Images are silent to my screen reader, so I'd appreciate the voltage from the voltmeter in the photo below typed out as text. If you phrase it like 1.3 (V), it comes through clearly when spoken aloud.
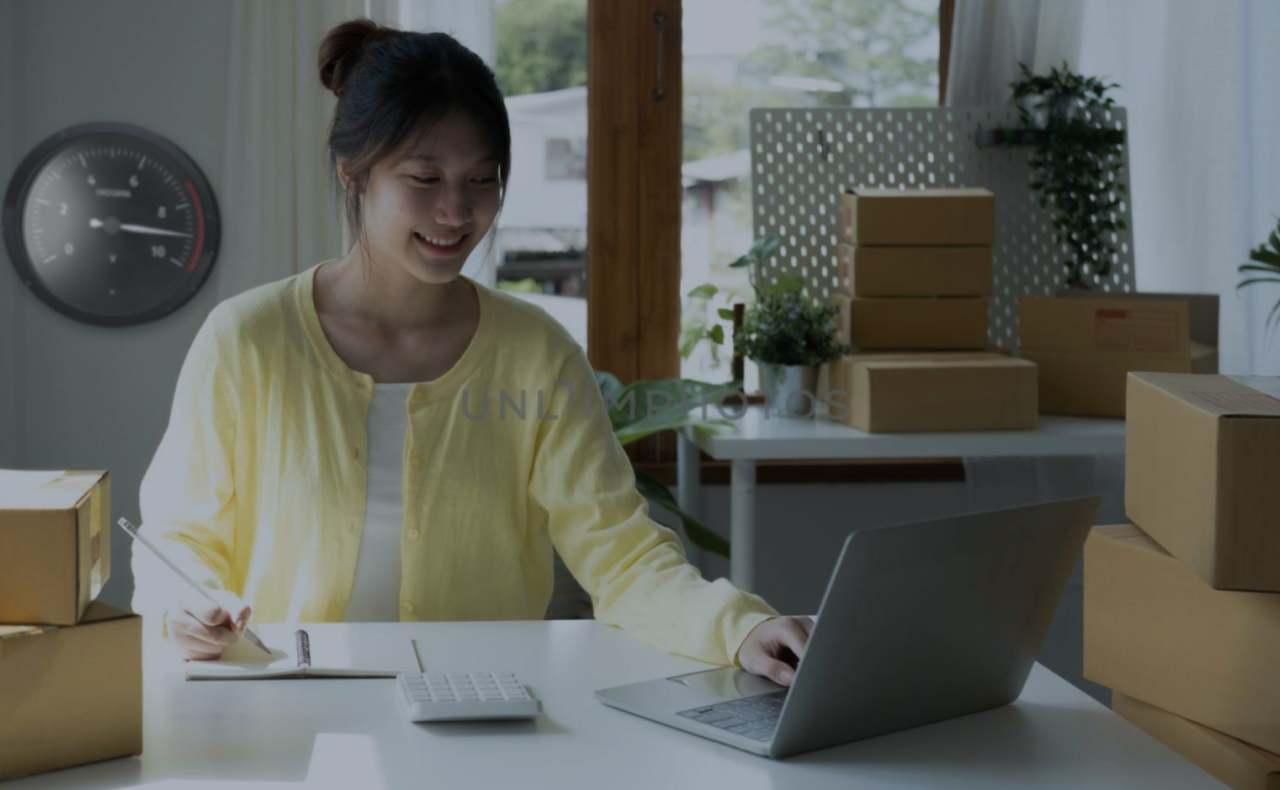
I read 9 (V)
